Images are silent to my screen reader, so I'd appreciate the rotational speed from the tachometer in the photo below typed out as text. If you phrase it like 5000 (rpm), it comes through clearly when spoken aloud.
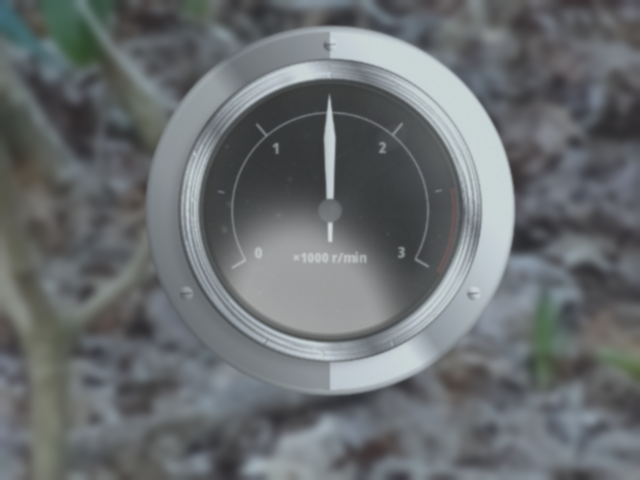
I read 1500 (rpm)
